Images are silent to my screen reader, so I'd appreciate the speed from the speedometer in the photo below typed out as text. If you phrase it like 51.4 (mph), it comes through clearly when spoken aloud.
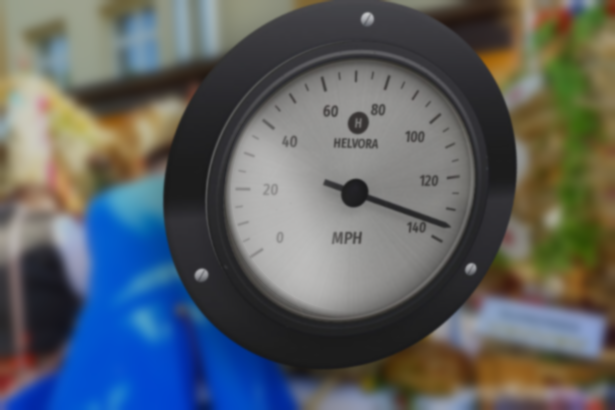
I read 135 (mph)
